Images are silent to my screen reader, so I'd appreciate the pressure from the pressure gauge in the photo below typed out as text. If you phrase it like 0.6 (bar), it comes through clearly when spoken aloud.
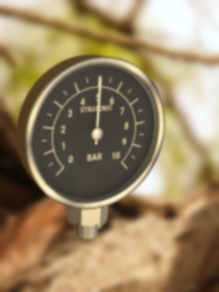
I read 5 (bar)
